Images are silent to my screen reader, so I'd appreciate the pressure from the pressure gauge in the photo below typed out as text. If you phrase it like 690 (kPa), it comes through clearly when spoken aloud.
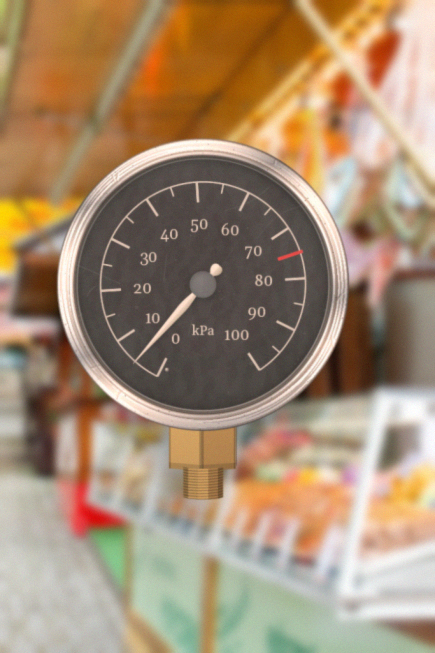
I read 5 (kPa)
